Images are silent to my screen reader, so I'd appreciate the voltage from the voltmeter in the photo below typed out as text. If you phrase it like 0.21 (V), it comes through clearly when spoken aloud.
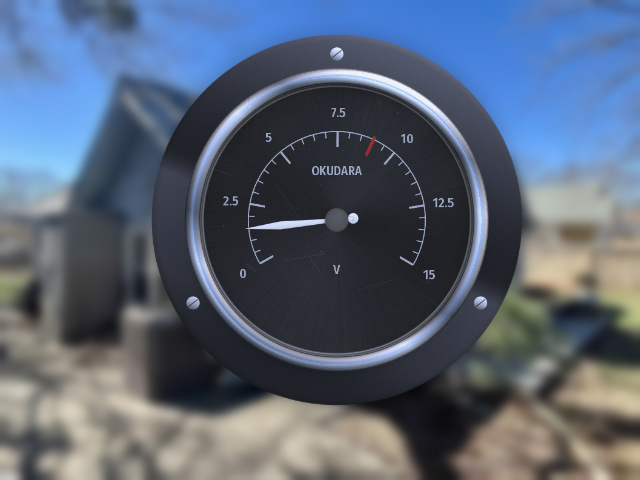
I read 1.5 (V)
